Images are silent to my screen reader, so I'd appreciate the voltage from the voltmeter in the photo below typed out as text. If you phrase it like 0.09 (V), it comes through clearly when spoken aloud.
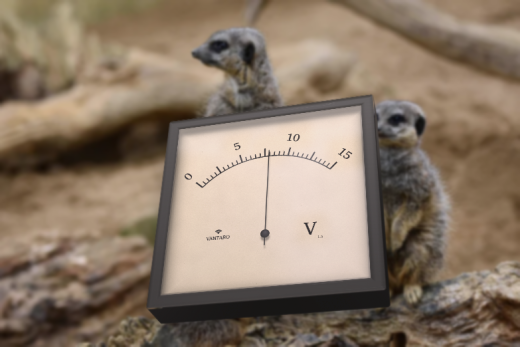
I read 8 (V)
